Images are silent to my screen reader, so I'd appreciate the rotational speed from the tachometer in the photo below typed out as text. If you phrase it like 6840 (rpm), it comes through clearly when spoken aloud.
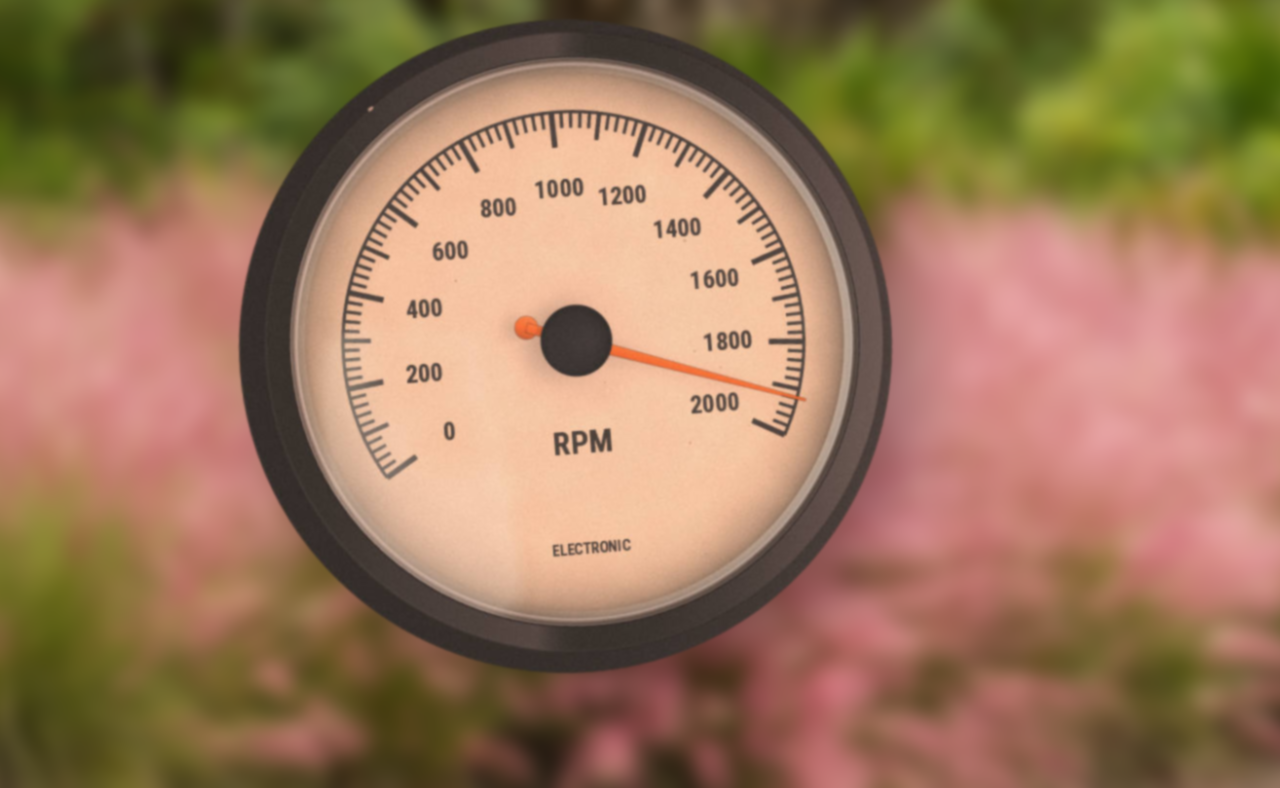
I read 1920 (rpm)
